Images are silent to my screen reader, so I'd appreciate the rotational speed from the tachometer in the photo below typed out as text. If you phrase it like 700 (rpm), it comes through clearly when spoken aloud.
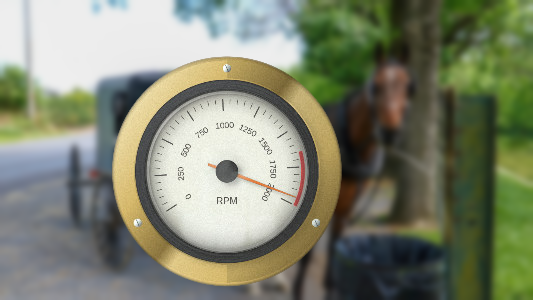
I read 1950 (rpm)
